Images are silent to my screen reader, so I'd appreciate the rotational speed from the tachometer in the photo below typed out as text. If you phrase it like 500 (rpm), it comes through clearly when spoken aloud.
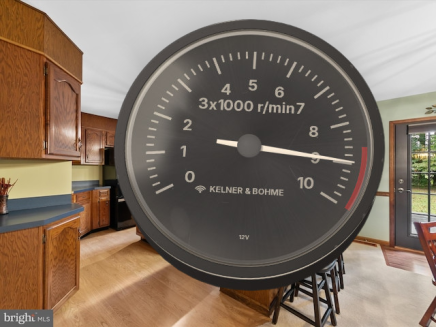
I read 9000 (rpm)
